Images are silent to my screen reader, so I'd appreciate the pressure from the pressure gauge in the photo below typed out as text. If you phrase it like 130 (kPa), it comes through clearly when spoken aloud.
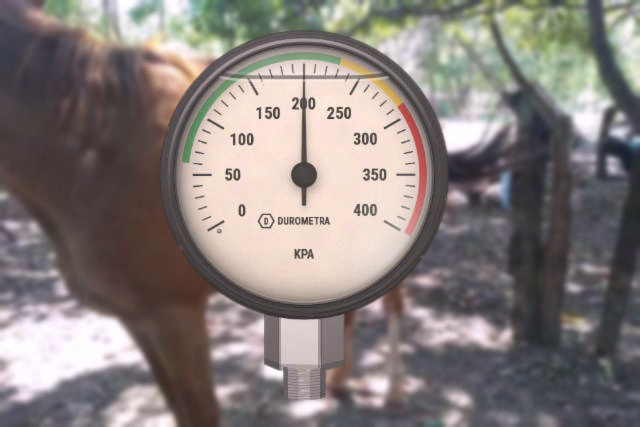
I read 200 (kPa)
